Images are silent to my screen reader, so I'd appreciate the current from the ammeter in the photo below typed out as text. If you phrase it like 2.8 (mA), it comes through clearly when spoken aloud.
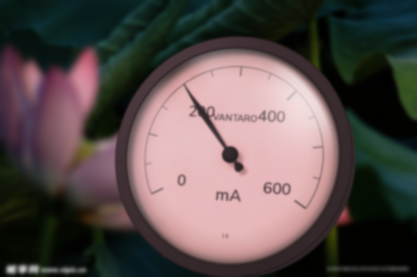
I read 200 (mA)
